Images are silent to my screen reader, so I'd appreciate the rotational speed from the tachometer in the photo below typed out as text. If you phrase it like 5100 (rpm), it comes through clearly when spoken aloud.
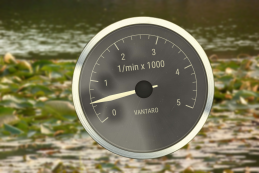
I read 500 (rpm)
